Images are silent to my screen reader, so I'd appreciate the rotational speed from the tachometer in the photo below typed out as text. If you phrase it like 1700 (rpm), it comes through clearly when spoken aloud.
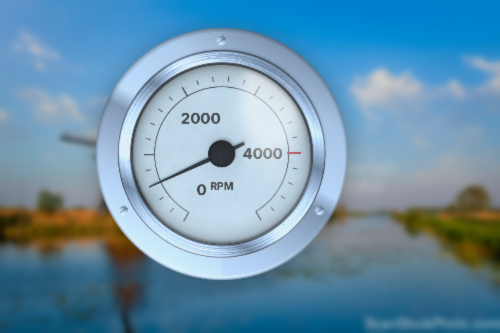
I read 600 (rpm)
